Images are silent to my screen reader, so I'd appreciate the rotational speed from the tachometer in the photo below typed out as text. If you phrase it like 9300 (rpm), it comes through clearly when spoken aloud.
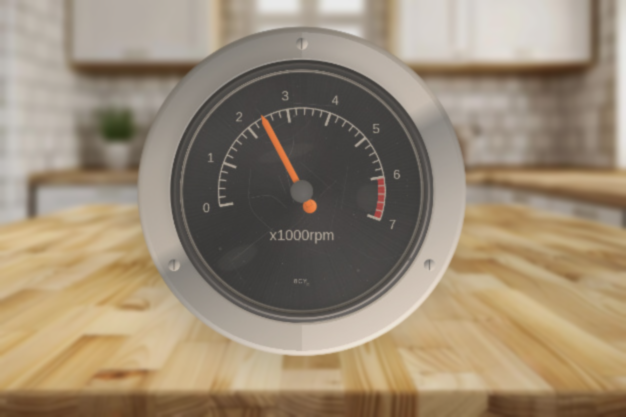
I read 2400 (rpm)
